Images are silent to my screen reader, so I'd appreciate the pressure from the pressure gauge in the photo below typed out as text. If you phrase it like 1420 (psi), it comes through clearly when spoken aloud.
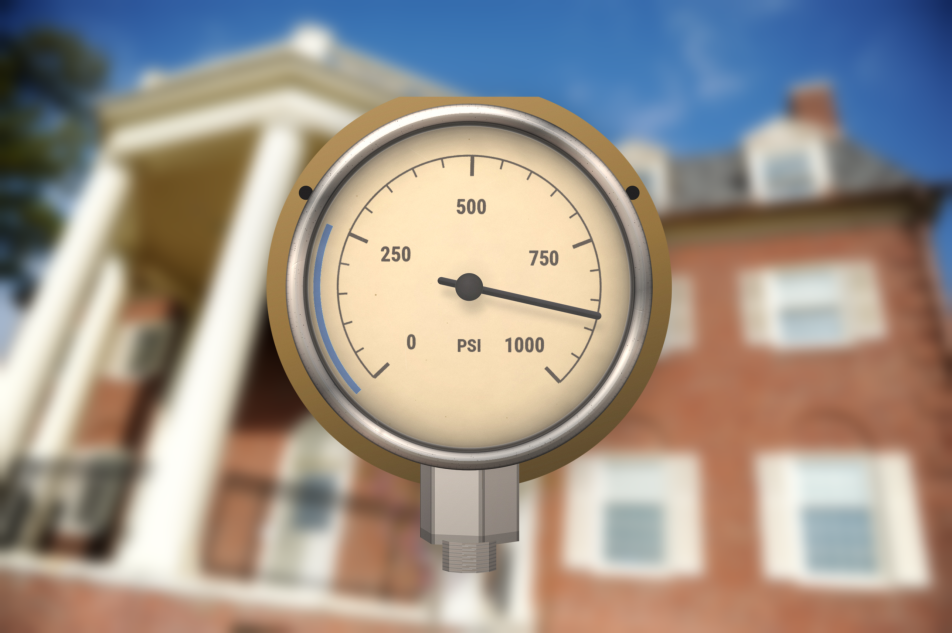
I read 875 (psi)
